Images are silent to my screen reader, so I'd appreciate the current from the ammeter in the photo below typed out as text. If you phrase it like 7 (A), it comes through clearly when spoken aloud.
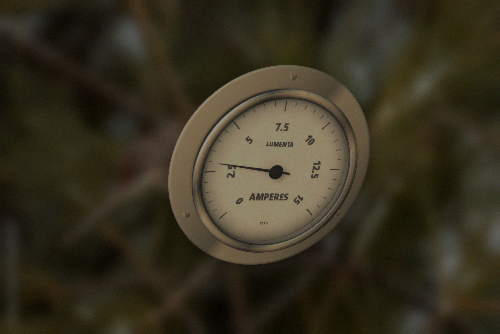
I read 3 (A)
